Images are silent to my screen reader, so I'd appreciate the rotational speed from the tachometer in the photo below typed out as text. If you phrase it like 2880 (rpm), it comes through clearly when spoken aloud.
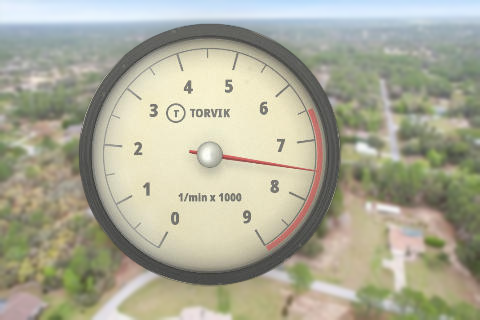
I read 7500 (rpm)
